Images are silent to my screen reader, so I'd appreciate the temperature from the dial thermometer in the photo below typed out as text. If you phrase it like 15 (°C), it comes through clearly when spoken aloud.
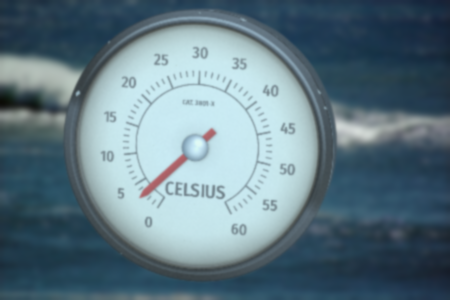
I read 3 (°C)
